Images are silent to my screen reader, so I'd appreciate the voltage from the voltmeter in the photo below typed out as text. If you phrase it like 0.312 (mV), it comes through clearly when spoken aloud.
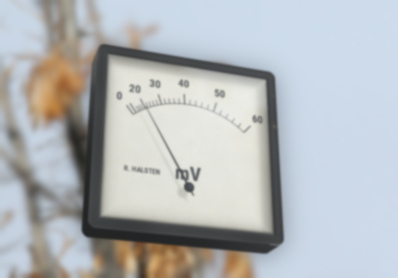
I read 20 (mV)
